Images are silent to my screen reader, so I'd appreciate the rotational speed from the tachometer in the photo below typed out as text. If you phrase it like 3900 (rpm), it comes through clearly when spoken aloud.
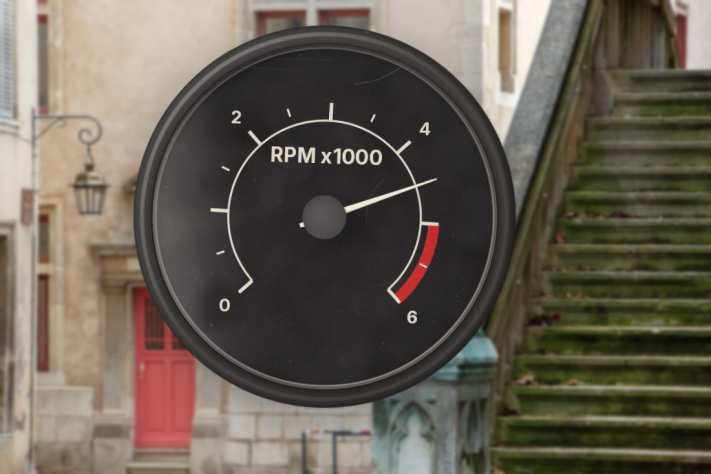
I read 4500 (rpm)
